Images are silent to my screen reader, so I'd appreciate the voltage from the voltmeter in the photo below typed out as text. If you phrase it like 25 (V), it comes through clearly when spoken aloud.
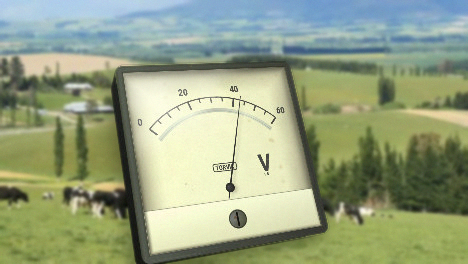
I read 42.5 (V)
